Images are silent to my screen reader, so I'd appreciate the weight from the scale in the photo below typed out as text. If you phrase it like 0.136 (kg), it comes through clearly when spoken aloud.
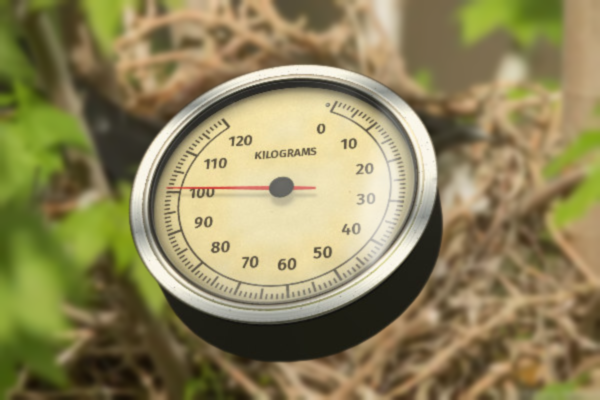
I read 100 (kg)
